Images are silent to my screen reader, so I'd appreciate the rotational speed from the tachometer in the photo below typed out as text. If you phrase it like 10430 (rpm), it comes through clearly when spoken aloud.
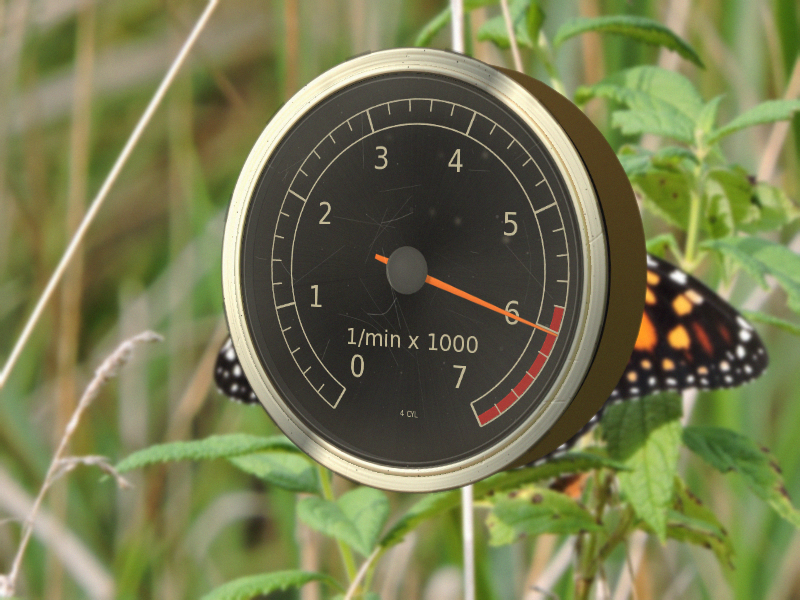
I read 6000 (rpm)
